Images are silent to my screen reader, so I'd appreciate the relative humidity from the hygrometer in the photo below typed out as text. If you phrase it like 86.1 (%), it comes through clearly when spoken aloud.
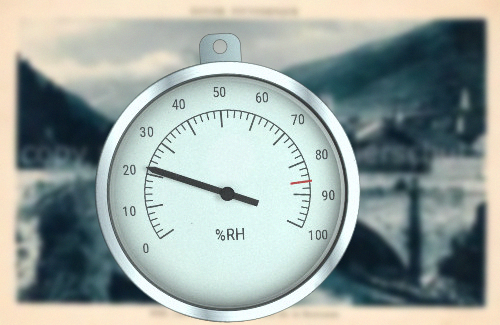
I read 22 (%)
